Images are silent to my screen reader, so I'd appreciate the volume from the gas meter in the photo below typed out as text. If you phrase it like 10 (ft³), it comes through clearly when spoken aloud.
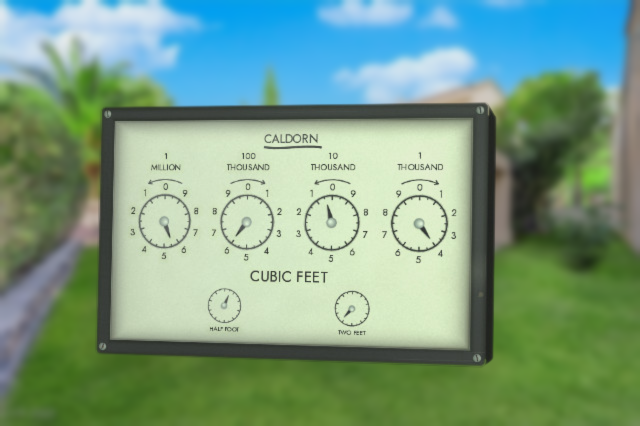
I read 560400 (ft³)
